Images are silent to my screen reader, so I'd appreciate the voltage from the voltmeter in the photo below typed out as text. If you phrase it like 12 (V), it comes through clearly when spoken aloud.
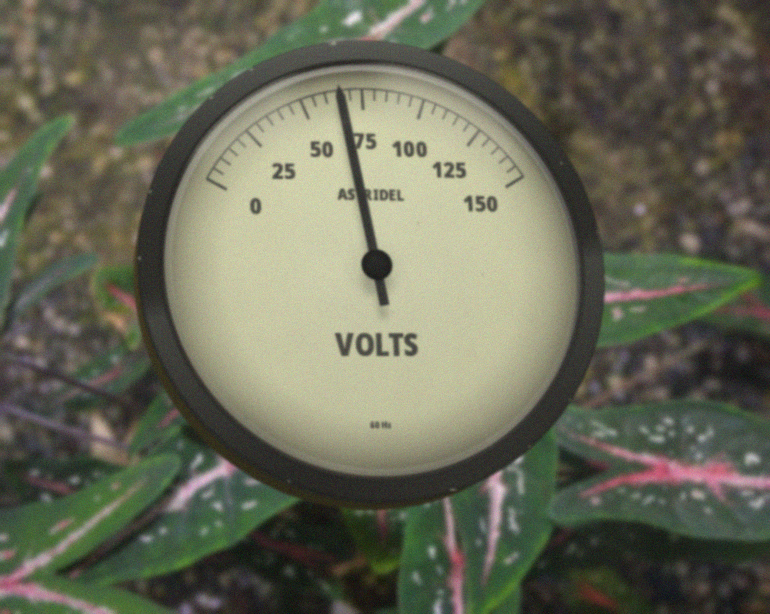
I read 65 (V)
